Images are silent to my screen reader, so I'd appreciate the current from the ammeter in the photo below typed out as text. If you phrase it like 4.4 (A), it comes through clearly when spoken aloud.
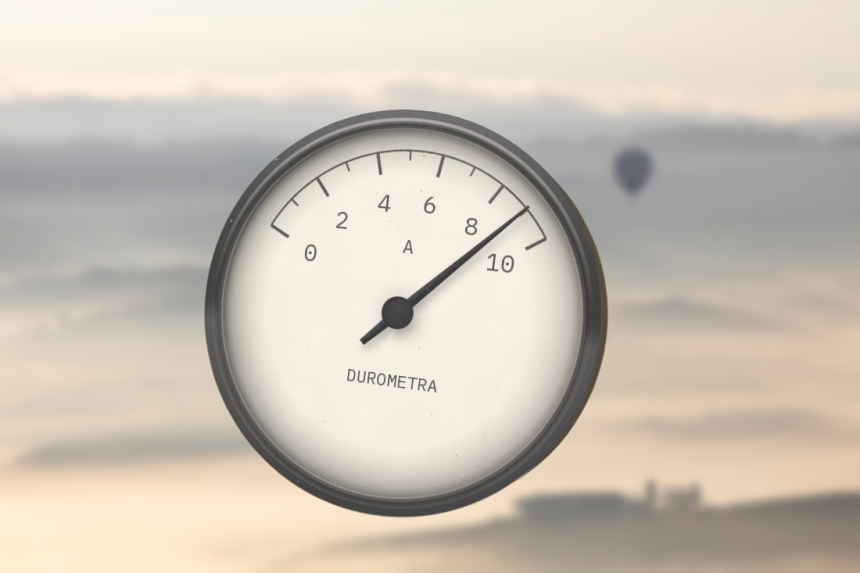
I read 9 (A)
